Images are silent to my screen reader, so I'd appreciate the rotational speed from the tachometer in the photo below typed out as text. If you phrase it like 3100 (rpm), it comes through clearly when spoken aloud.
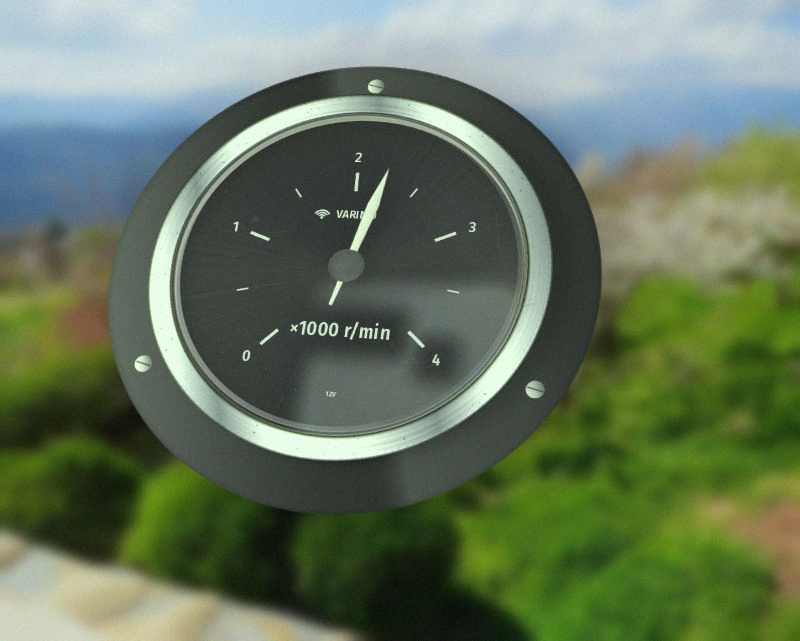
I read 2250 (rpm)
